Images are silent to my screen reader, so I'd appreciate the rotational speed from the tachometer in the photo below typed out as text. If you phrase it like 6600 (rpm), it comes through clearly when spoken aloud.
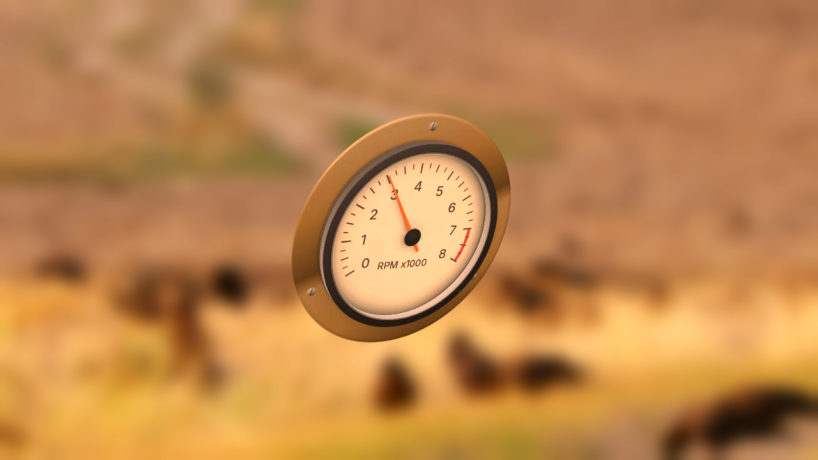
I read 3000 (rpm)
